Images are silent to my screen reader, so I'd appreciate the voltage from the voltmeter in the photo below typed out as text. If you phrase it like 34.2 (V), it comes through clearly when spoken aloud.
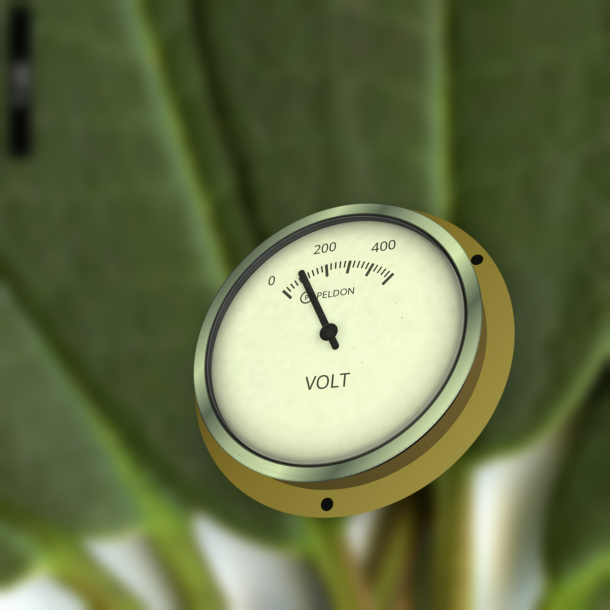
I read 100 (V)
